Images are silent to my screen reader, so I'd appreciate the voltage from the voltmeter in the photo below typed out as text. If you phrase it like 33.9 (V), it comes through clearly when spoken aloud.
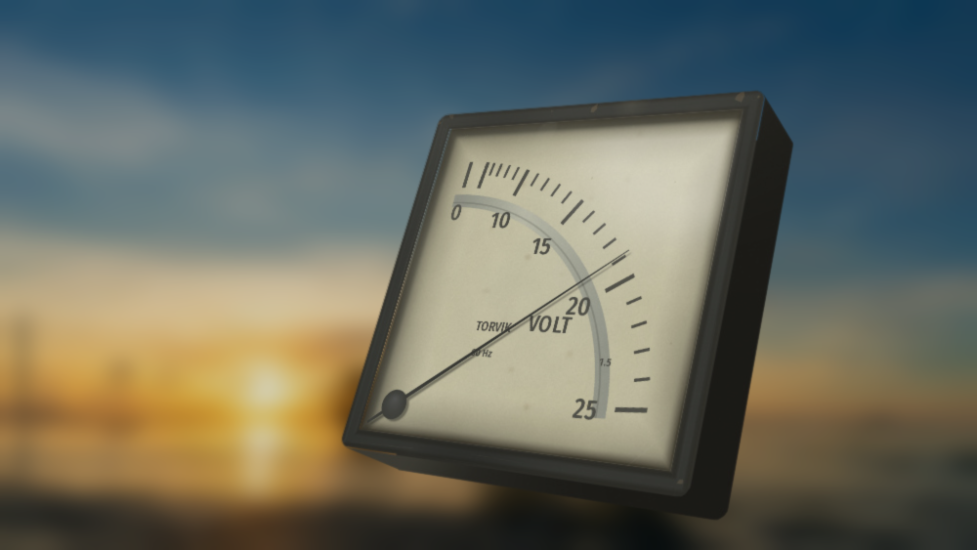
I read 19 (V)
